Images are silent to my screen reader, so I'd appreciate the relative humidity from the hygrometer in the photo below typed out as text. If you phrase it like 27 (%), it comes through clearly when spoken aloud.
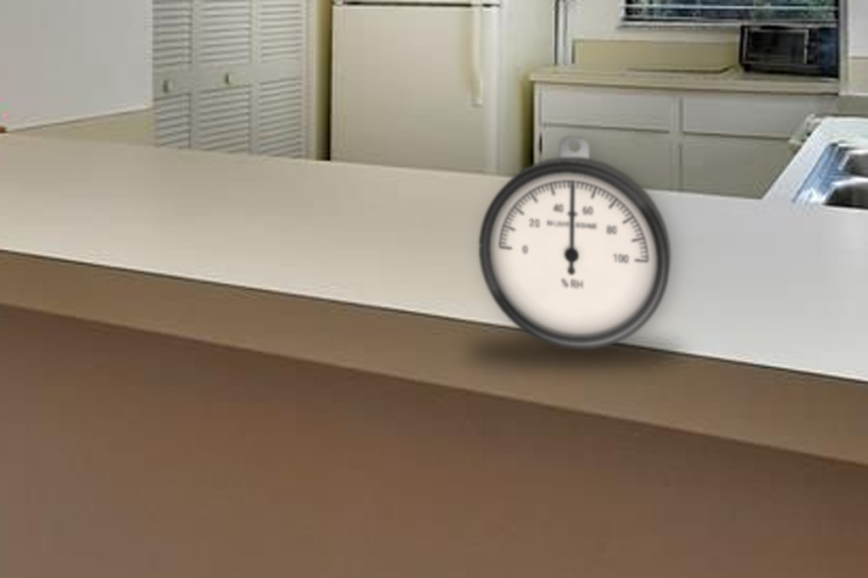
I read 50 (%)
